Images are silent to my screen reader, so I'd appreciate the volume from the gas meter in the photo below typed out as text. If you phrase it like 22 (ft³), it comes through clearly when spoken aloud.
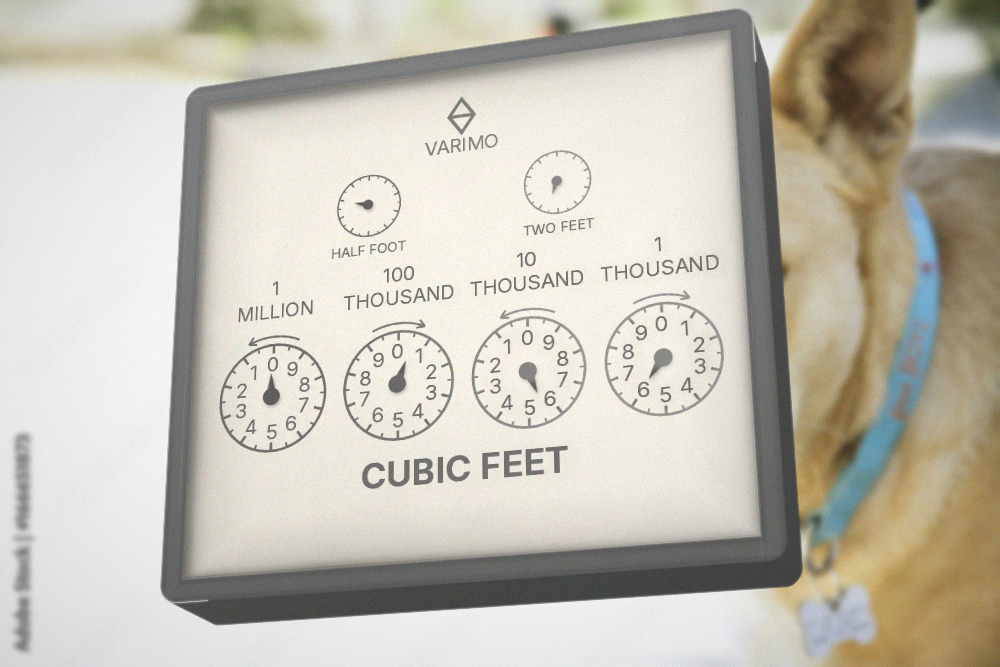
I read 5600 (ft³)
